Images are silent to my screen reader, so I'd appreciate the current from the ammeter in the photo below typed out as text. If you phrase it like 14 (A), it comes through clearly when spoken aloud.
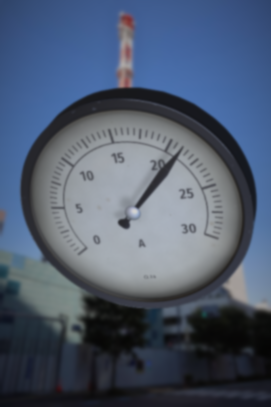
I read 21 (A)
